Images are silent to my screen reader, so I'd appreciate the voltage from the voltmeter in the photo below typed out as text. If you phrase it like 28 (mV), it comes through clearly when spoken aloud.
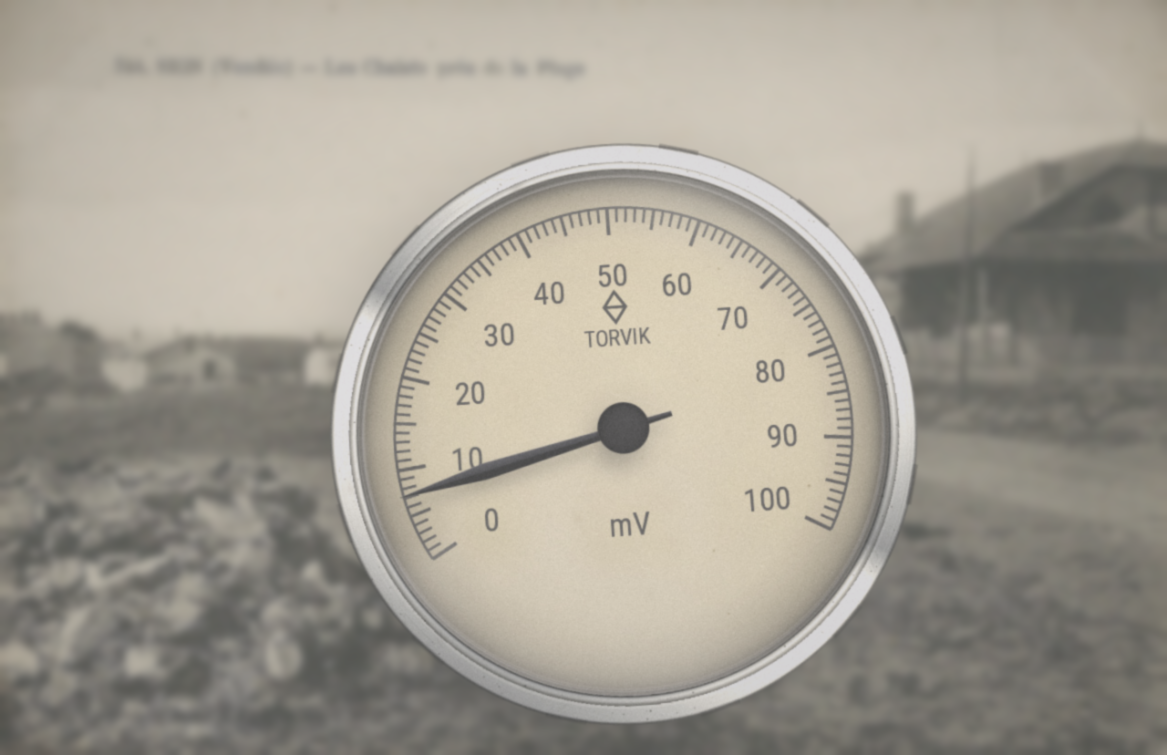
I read 7 (mV)
